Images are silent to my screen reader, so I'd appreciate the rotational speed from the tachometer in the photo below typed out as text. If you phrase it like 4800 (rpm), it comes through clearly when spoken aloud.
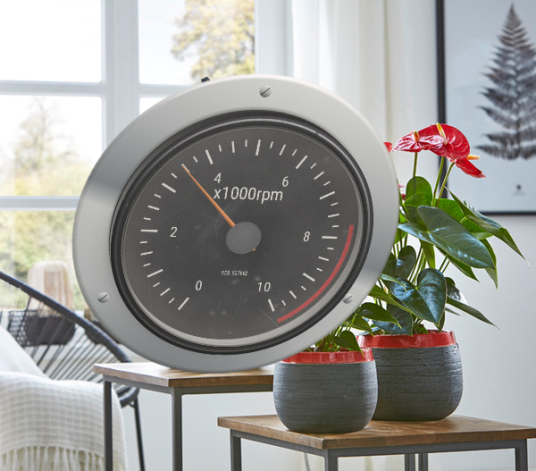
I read 3500 (rpm)
